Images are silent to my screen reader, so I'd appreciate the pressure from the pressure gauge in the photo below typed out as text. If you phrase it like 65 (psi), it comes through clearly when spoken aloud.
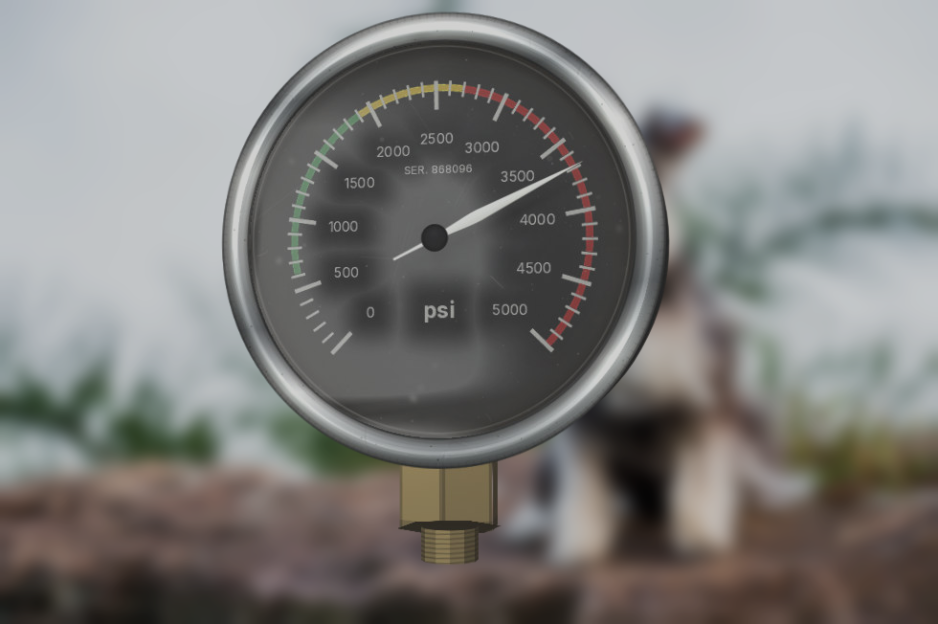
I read 3700 (psi)
